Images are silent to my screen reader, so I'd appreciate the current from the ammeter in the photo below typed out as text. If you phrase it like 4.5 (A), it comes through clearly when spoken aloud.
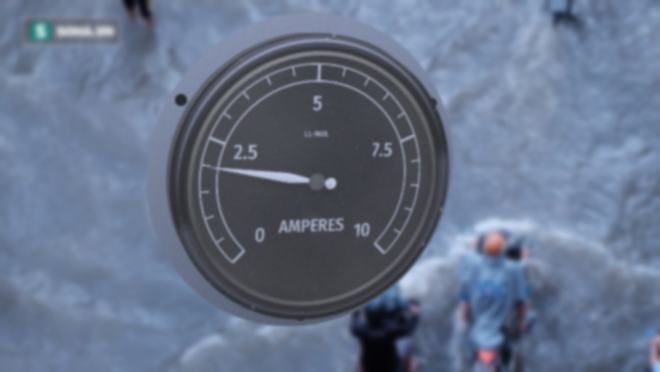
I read 2 (A)
